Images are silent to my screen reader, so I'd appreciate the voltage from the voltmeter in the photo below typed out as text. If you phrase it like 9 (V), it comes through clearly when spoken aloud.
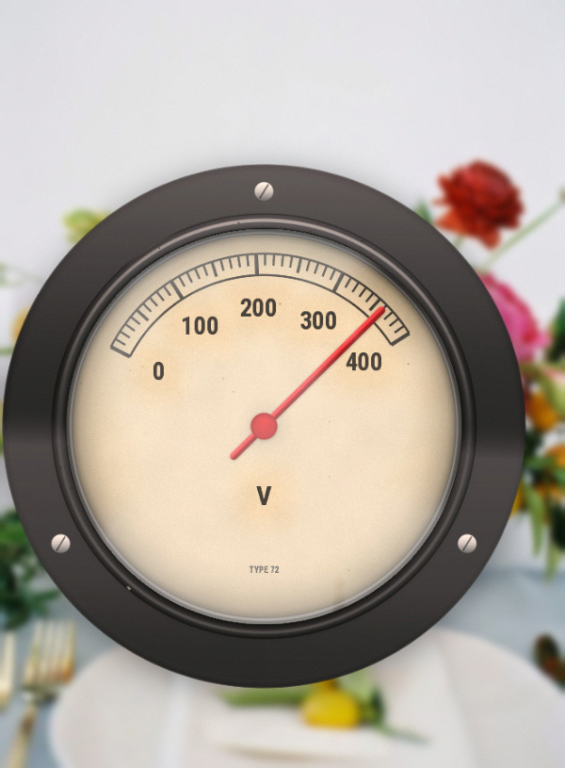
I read 360 (V)
